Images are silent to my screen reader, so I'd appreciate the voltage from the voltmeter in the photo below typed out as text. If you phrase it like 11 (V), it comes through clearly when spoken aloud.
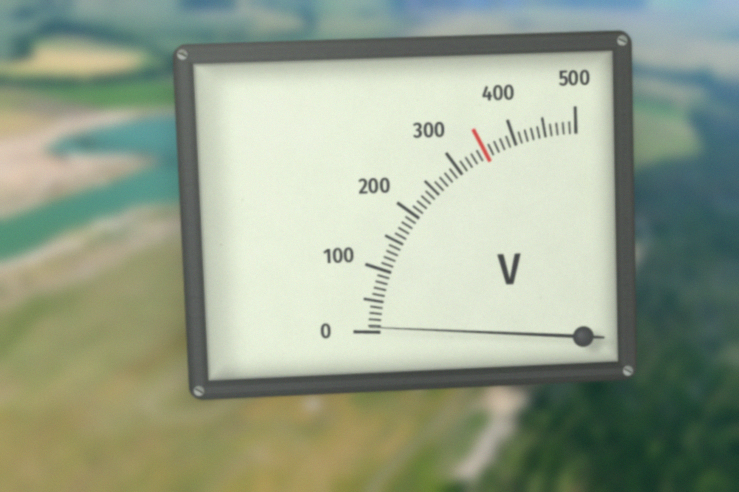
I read 10 (V)
